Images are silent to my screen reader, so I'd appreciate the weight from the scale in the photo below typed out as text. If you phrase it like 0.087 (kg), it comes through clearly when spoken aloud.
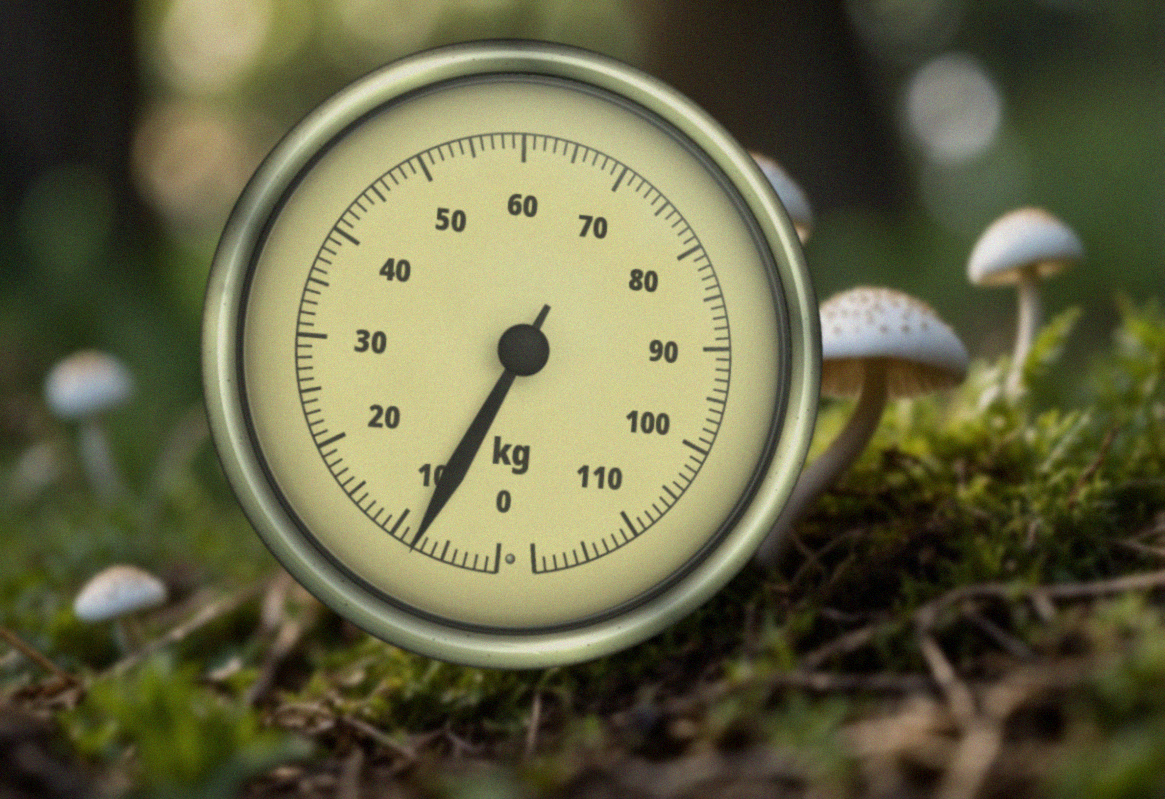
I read 8 (kg)
